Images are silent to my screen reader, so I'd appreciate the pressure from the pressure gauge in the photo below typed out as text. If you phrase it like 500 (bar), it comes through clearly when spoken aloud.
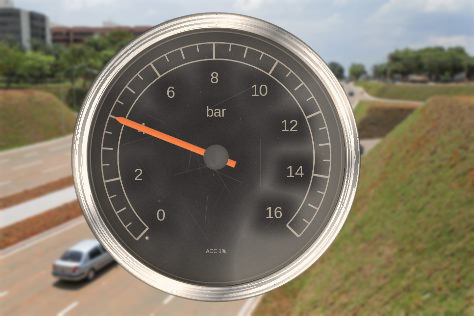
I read 4 (bar)
